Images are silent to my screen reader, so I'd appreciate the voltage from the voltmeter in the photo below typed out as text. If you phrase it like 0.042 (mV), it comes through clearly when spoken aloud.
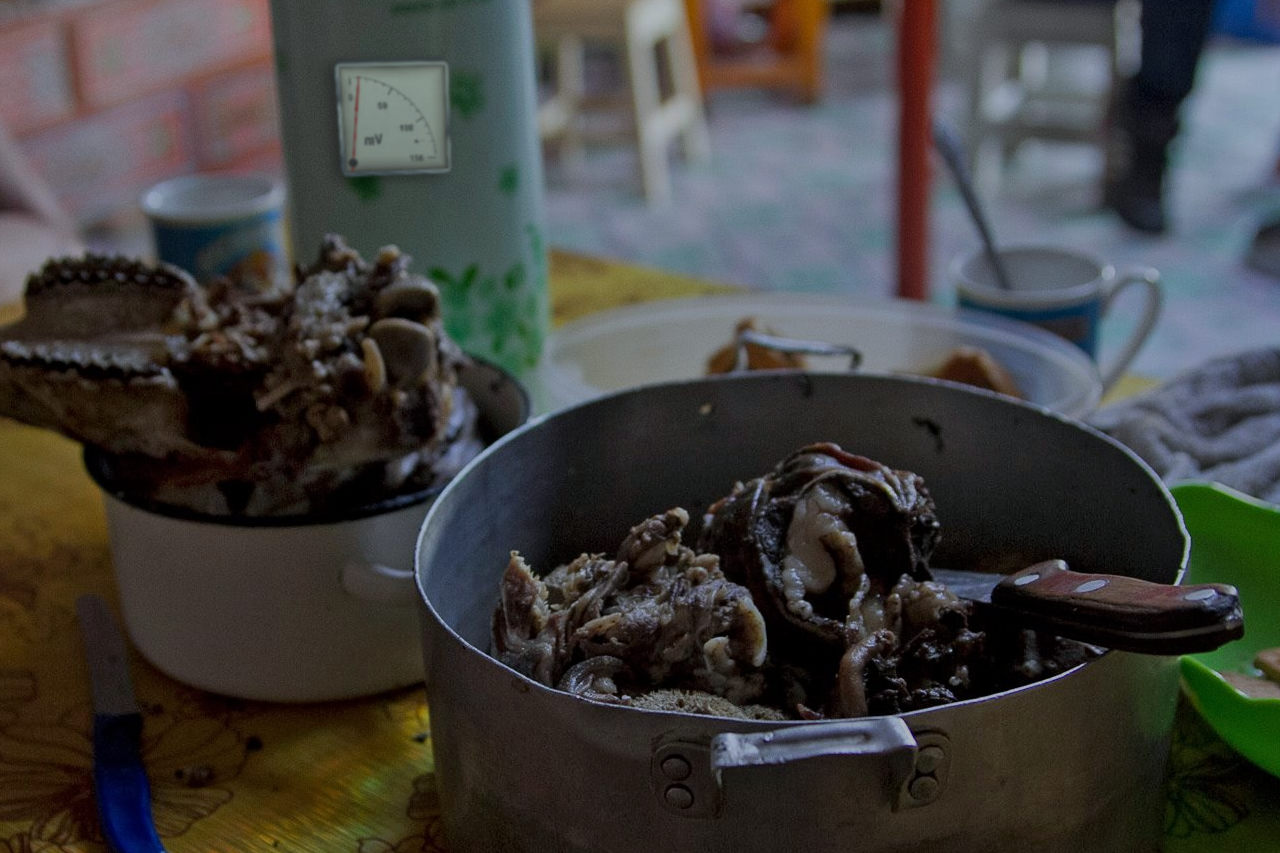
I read 10 (mV)
